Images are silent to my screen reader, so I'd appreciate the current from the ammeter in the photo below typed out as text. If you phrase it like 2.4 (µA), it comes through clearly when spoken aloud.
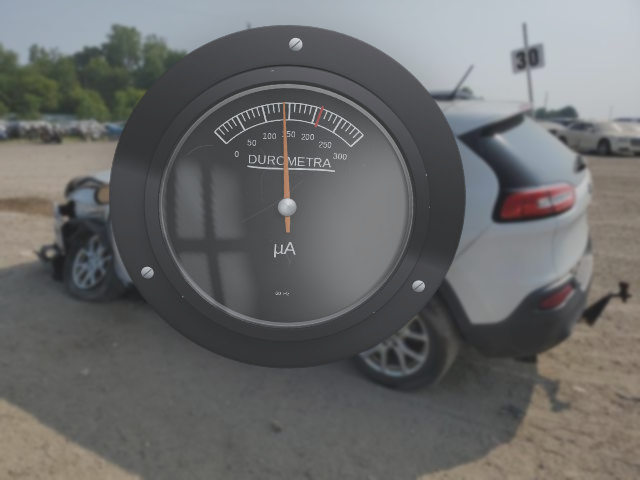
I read 140 (µA)
